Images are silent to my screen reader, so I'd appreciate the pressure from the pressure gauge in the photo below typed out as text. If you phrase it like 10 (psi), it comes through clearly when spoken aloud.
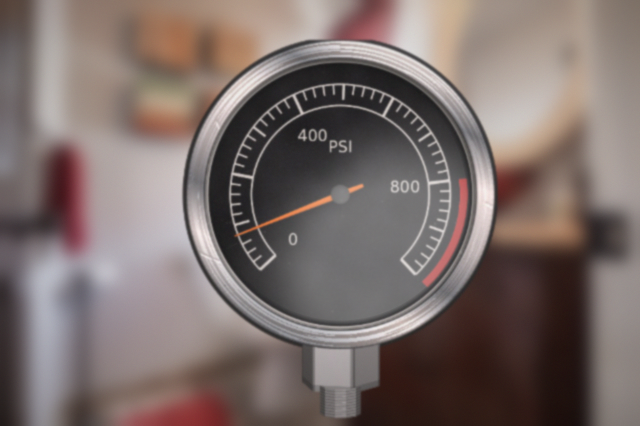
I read 80 (psi)
